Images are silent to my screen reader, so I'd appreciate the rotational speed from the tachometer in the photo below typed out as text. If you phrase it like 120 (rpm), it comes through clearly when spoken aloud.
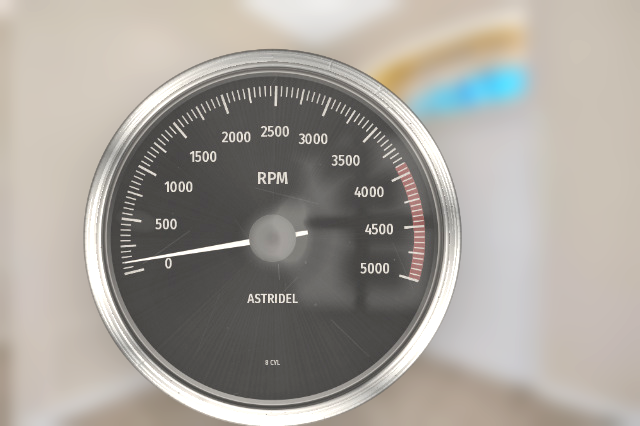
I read 100 (rpm)
